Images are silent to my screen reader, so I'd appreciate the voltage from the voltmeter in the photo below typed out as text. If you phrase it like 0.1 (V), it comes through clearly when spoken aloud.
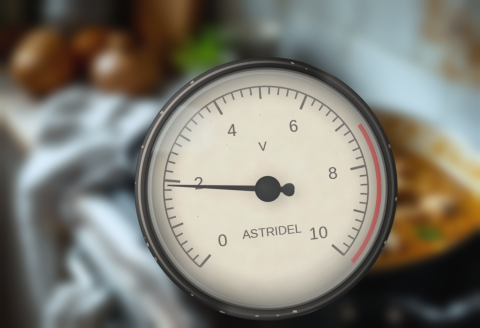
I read 1.9 (V)
